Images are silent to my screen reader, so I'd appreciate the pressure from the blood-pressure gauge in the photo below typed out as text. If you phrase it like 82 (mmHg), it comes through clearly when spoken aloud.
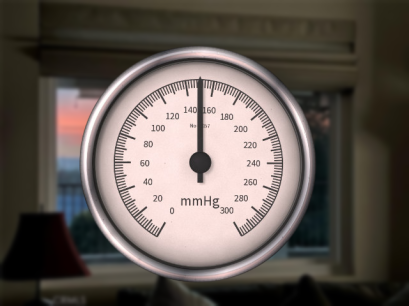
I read 150 (mmHg)
